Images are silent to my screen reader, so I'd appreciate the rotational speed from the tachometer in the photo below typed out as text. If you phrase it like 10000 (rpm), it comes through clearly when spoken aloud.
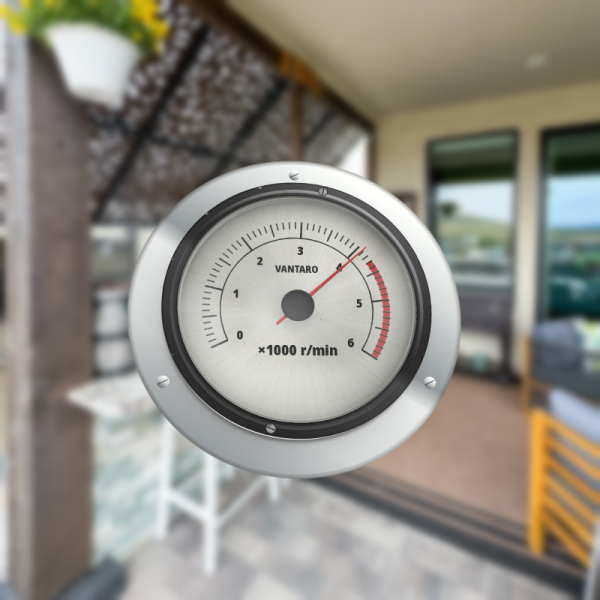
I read 4100 (rpm)
